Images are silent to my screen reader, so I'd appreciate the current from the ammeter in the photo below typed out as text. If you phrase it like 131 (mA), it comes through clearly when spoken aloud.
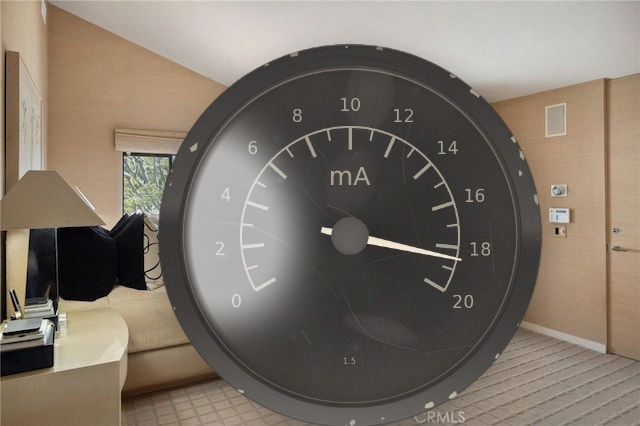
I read 18.5 (mA)
